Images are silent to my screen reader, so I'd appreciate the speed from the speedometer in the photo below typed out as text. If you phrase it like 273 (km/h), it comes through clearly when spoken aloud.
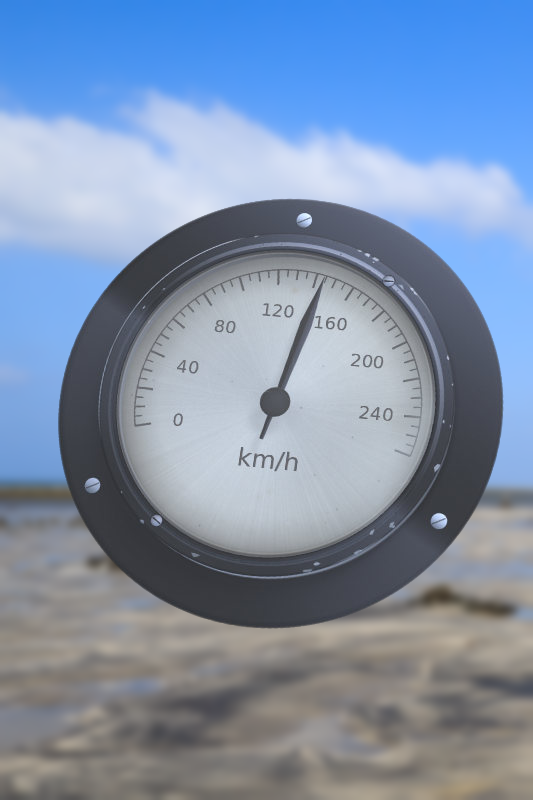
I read 145 (km/h)
